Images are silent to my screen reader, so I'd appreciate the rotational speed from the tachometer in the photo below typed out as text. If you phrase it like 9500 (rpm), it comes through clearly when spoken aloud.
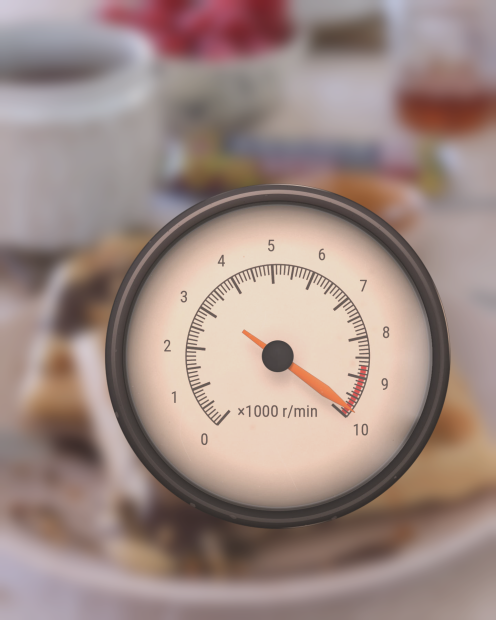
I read 9800 (rpm)
